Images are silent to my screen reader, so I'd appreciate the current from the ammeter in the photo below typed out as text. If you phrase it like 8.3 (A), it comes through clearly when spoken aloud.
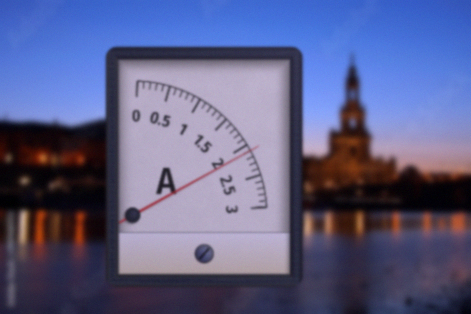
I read 2.1 (A)
